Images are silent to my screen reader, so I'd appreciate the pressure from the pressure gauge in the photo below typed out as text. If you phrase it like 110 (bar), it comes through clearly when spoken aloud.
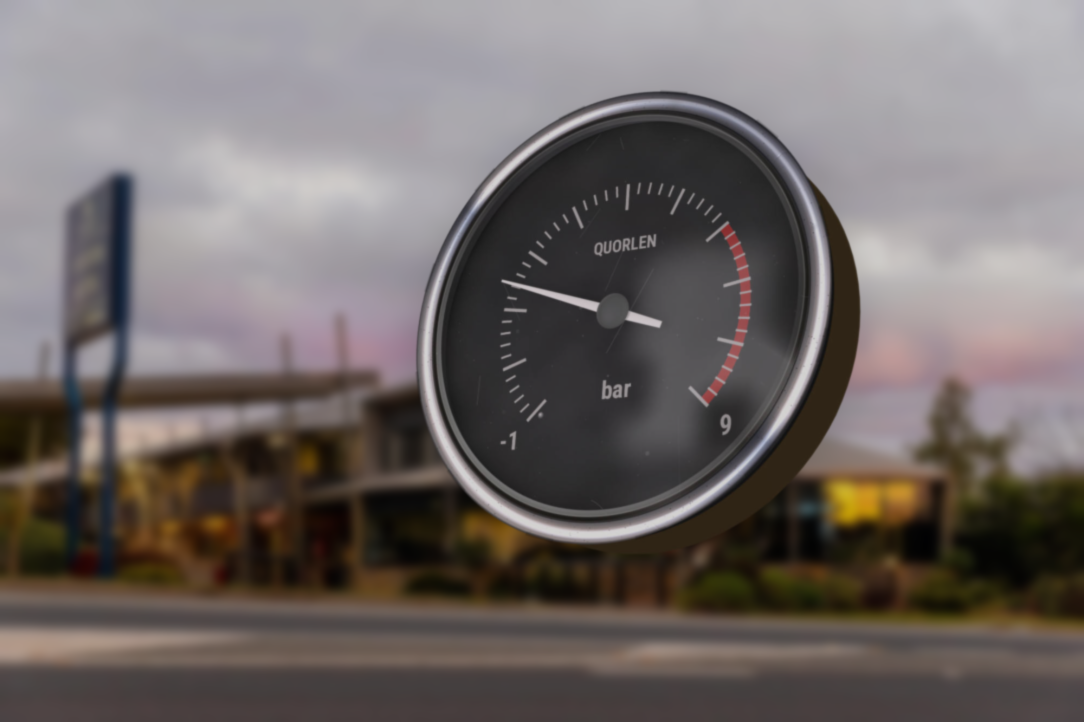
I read 1.4 (bar)
